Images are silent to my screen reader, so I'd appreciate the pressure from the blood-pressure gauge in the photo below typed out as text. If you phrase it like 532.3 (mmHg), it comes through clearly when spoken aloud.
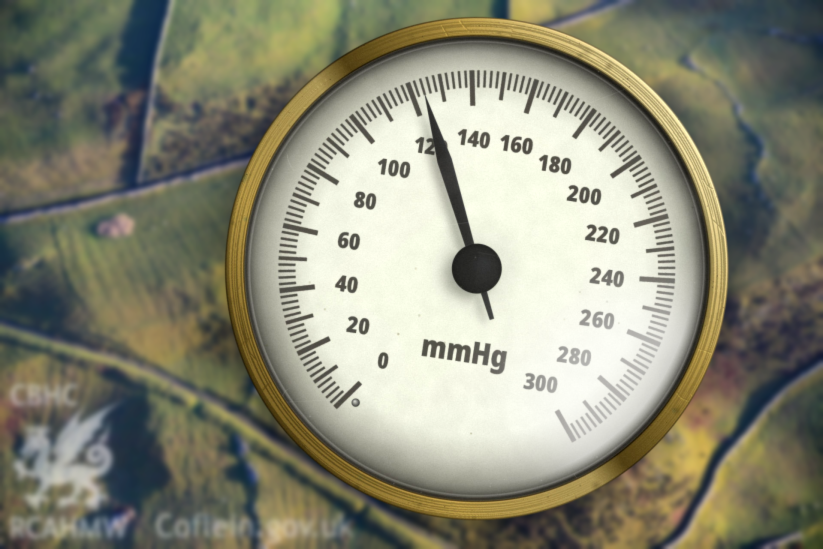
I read 124 (mmHg)
